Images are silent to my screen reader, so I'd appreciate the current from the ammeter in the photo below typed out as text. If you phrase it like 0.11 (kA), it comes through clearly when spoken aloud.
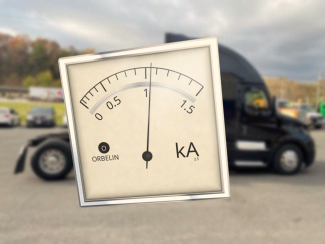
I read 1.05 (kA)
